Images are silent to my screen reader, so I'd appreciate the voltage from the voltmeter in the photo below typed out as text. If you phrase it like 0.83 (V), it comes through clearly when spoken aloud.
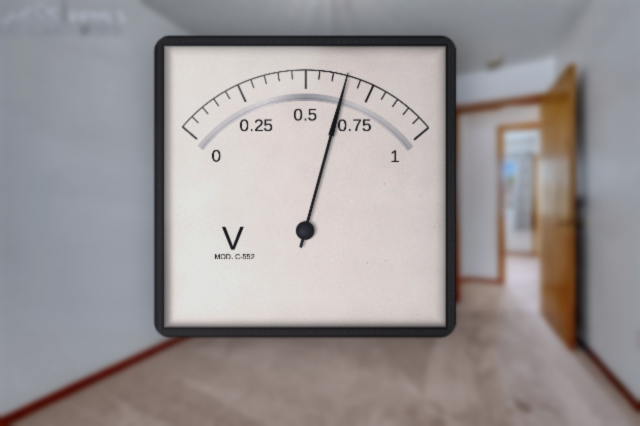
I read 0.65 (V)
